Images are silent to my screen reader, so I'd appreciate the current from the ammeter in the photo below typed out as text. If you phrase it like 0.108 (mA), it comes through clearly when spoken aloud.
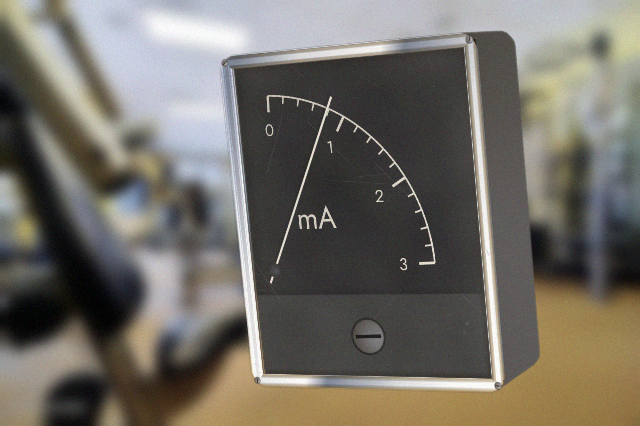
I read 0.8 (mA)
